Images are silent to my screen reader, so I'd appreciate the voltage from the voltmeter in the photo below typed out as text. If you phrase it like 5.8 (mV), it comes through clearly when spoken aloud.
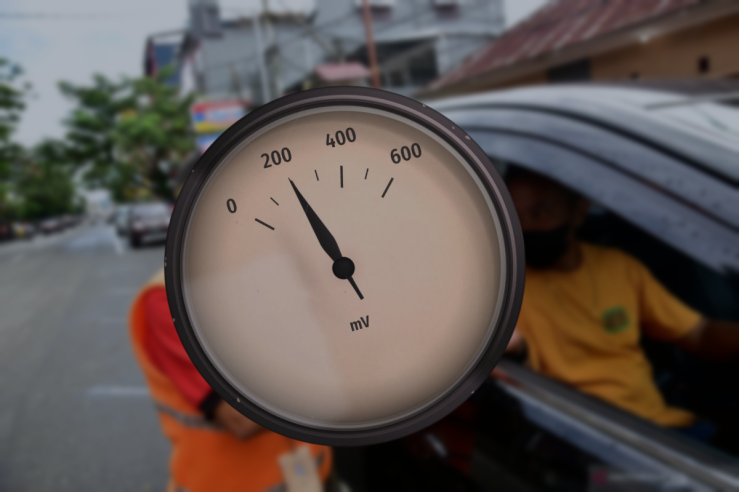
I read 200 (mV)
